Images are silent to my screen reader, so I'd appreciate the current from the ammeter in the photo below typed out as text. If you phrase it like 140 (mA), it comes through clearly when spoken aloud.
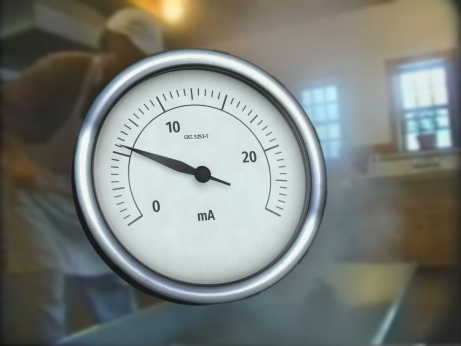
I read 5.5 (mA)
